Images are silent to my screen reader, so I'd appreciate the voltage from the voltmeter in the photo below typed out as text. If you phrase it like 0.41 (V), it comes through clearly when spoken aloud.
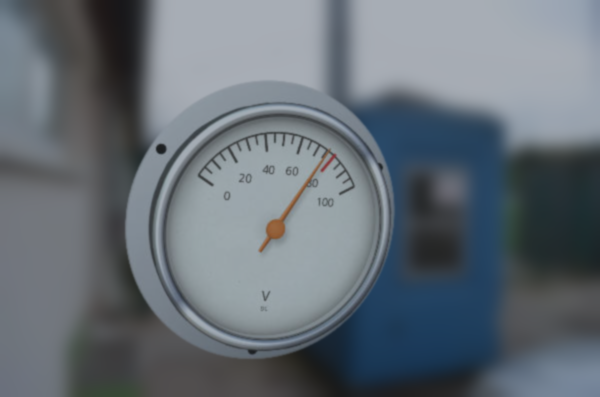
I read 75 (V)
